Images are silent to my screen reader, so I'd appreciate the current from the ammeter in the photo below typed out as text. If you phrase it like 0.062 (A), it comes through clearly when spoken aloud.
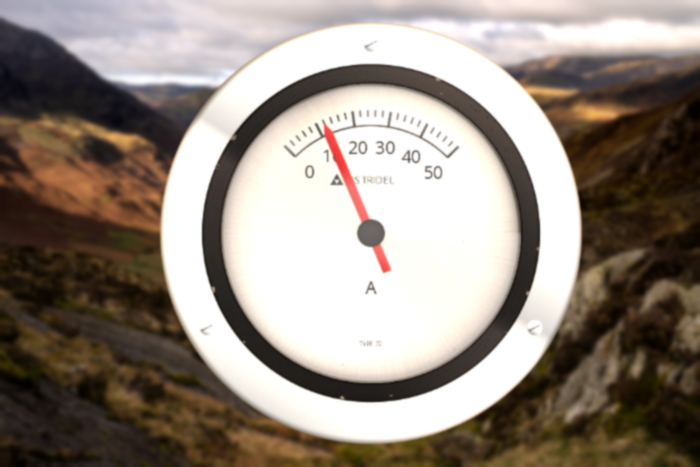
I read 12 (A)
